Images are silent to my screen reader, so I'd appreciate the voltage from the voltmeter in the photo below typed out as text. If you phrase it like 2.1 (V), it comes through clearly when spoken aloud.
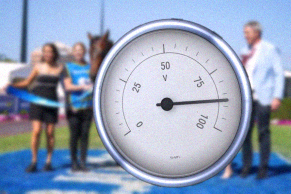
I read 87.5 (V)
